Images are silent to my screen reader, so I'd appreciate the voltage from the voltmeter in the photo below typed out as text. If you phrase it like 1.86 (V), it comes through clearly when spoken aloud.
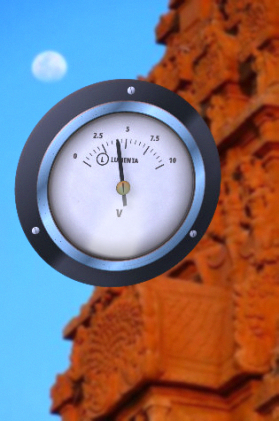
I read 4 (V)
